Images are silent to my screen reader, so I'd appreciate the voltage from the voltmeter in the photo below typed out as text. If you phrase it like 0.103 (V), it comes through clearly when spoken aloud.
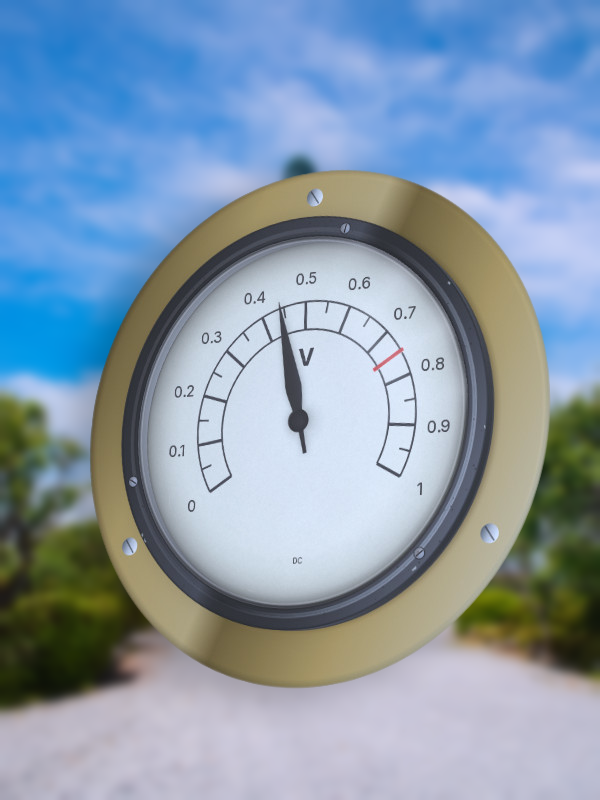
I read 0.45 (V)
